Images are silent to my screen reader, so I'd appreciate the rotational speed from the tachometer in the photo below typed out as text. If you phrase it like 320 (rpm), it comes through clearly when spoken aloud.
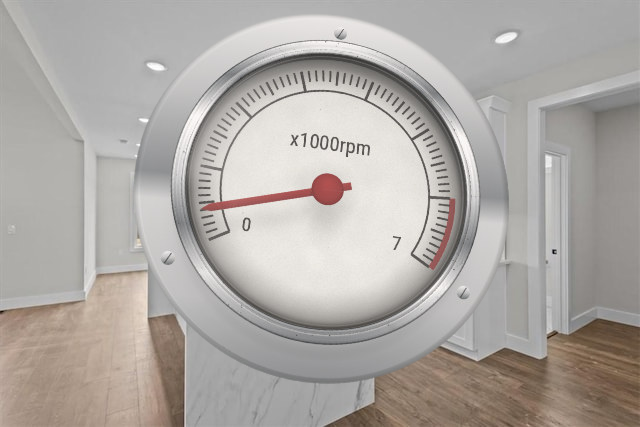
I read 400 (rpm)
